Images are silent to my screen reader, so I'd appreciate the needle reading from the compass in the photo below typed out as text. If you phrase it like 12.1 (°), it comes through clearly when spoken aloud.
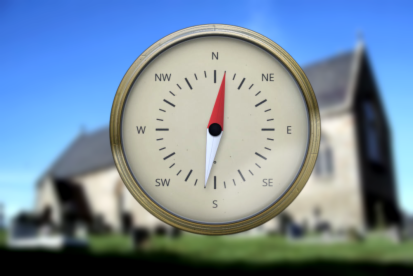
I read 10 (°)
